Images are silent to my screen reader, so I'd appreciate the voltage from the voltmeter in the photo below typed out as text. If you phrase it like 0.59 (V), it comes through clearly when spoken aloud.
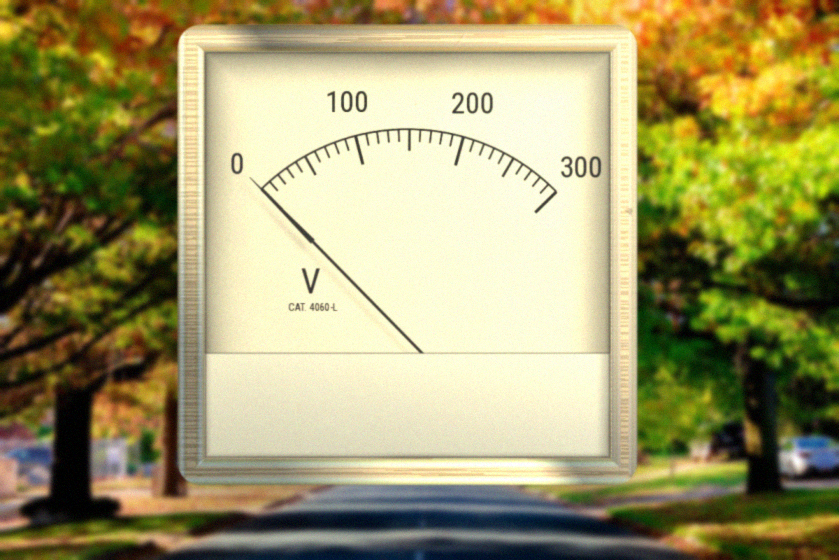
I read 0 (V)
